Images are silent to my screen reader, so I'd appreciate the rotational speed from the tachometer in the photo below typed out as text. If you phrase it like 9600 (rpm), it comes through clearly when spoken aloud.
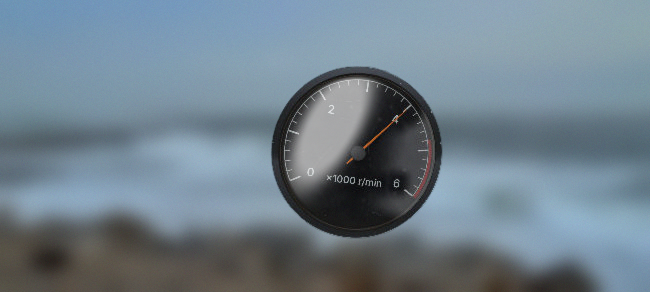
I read 4000 (rpm)
